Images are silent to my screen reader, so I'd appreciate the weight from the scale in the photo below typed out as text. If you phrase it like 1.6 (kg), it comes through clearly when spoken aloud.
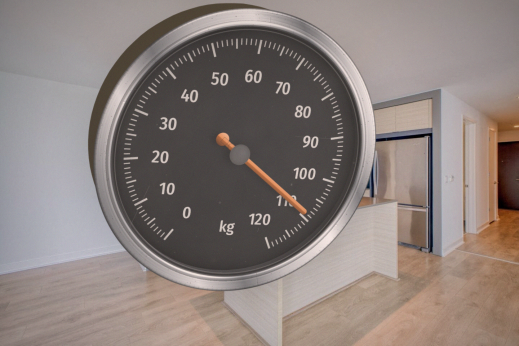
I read 109 (kg)
